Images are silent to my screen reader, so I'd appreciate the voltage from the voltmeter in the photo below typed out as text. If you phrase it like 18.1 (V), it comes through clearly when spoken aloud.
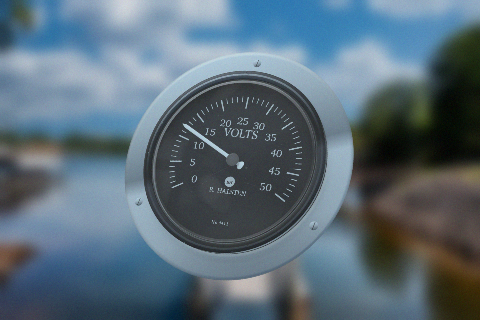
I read 12 (V)
